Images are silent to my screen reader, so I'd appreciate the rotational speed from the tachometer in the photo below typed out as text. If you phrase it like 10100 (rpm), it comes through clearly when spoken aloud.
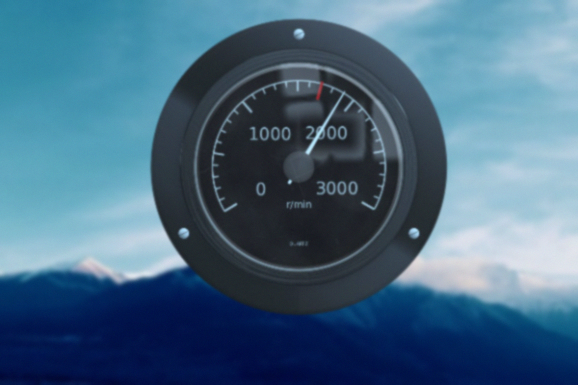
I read 1900 (rpm)
